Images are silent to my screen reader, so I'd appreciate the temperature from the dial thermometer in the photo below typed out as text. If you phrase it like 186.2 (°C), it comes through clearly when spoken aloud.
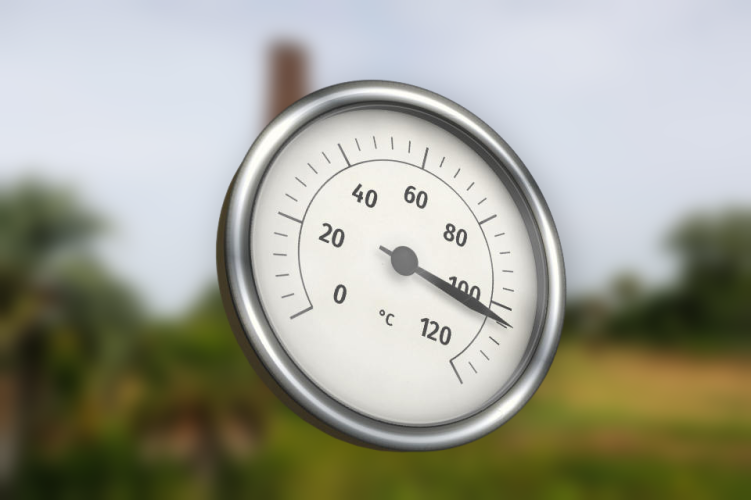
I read 104 (°C)
